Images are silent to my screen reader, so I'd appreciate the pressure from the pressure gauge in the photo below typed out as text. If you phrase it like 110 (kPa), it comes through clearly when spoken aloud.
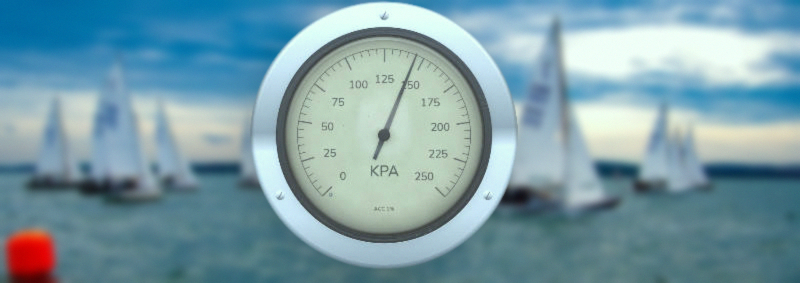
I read 145 (kPa)
